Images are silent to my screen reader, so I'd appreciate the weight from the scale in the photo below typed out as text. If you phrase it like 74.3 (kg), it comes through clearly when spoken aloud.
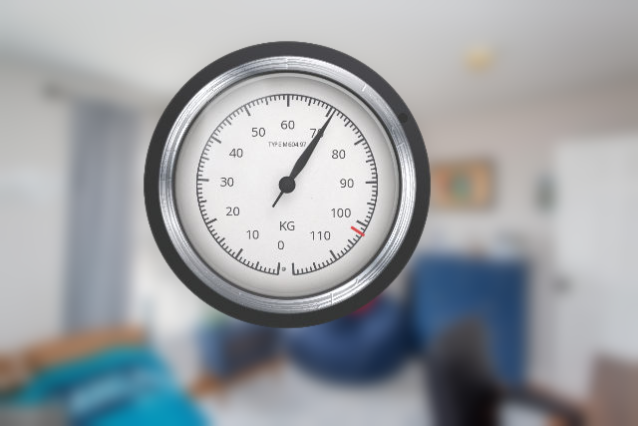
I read 71 (kg)
